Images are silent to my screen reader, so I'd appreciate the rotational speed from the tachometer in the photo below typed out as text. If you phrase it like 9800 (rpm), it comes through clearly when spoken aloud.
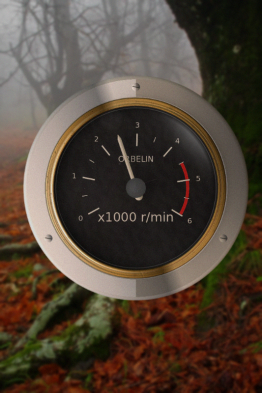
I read 2500 (rpm)
